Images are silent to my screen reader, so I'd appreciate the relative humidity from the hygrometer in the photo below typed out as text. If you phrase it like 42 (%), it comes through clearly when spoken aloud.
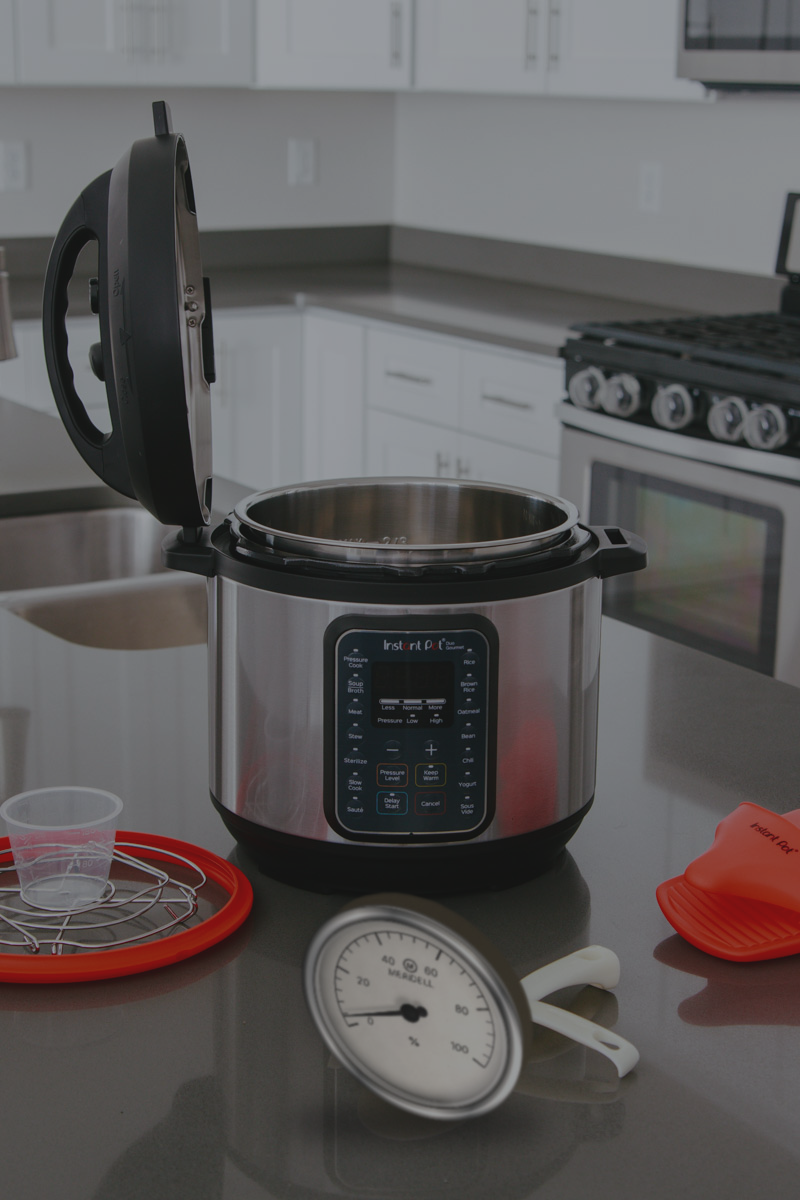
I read 4 (%)
